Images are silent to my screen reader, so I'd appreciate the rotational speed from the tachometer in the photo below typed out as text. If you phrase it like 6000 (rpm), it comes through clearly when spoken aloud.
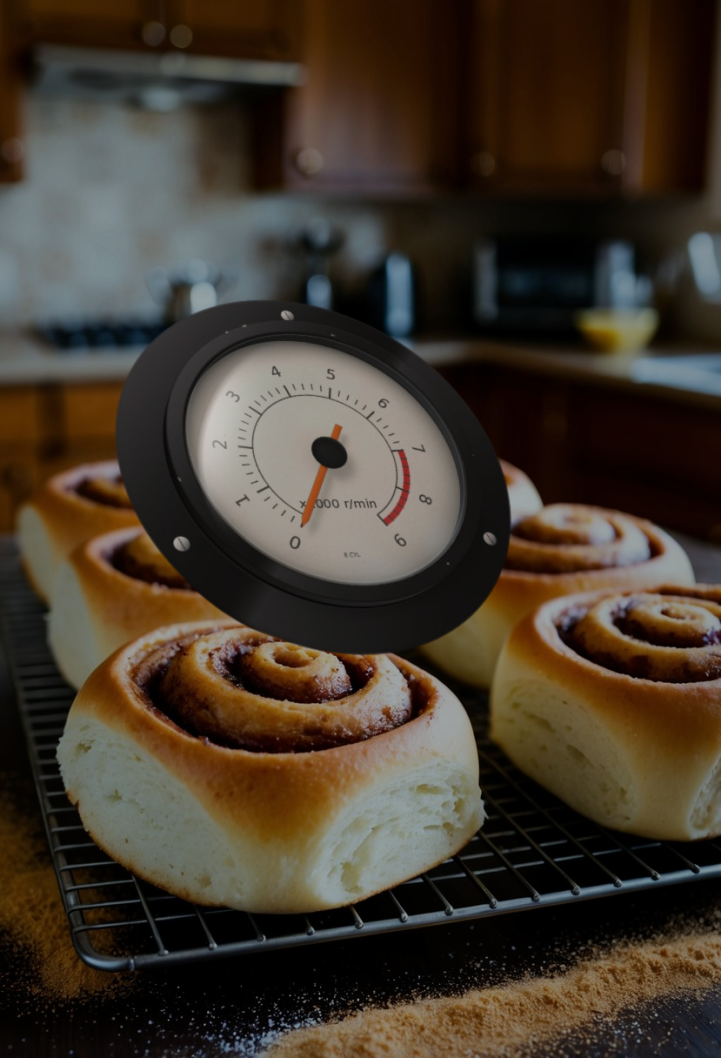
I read 0 (rpm)
